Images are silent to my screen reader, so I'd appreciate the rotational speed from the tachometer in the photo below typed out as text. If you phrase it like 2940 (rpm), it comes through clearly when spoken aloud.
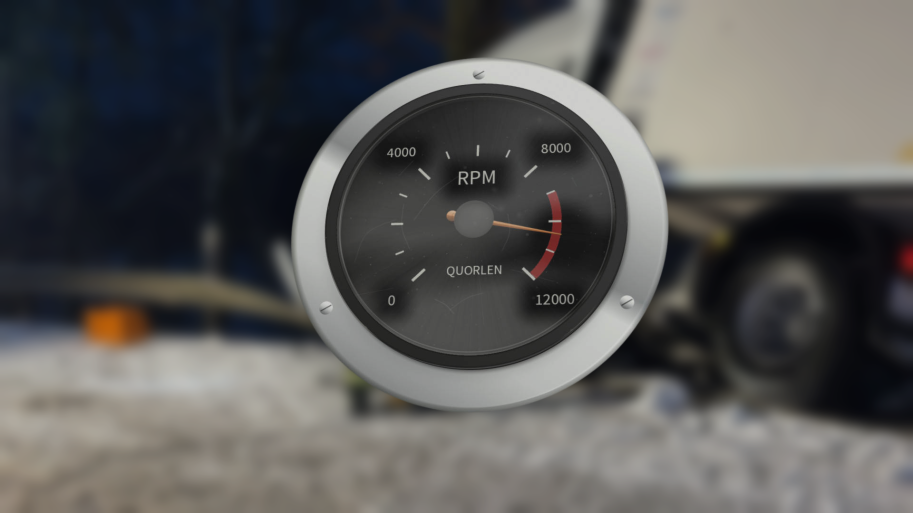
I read 10500 (rpm)
